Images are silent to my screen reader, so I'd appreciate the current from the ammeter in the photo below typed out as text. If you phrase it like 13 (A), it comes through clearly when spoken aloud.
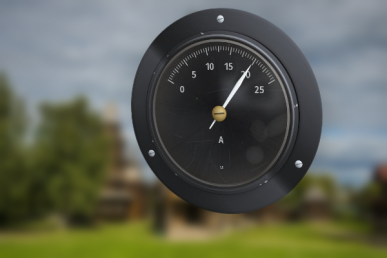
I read 20 (A)
